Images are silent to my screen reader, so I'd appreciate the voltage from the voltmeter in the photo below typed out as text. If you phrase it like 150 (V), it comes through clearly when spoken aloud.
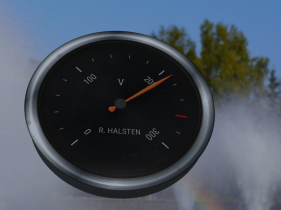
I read 210 (V)
